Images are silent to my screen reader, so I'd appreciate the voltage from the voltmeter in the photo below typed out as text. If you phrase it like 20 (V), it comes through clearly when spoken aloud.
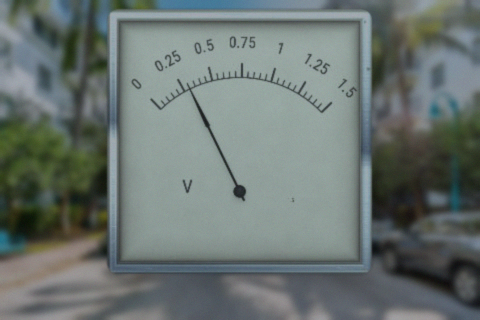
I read 0.3 (V)
